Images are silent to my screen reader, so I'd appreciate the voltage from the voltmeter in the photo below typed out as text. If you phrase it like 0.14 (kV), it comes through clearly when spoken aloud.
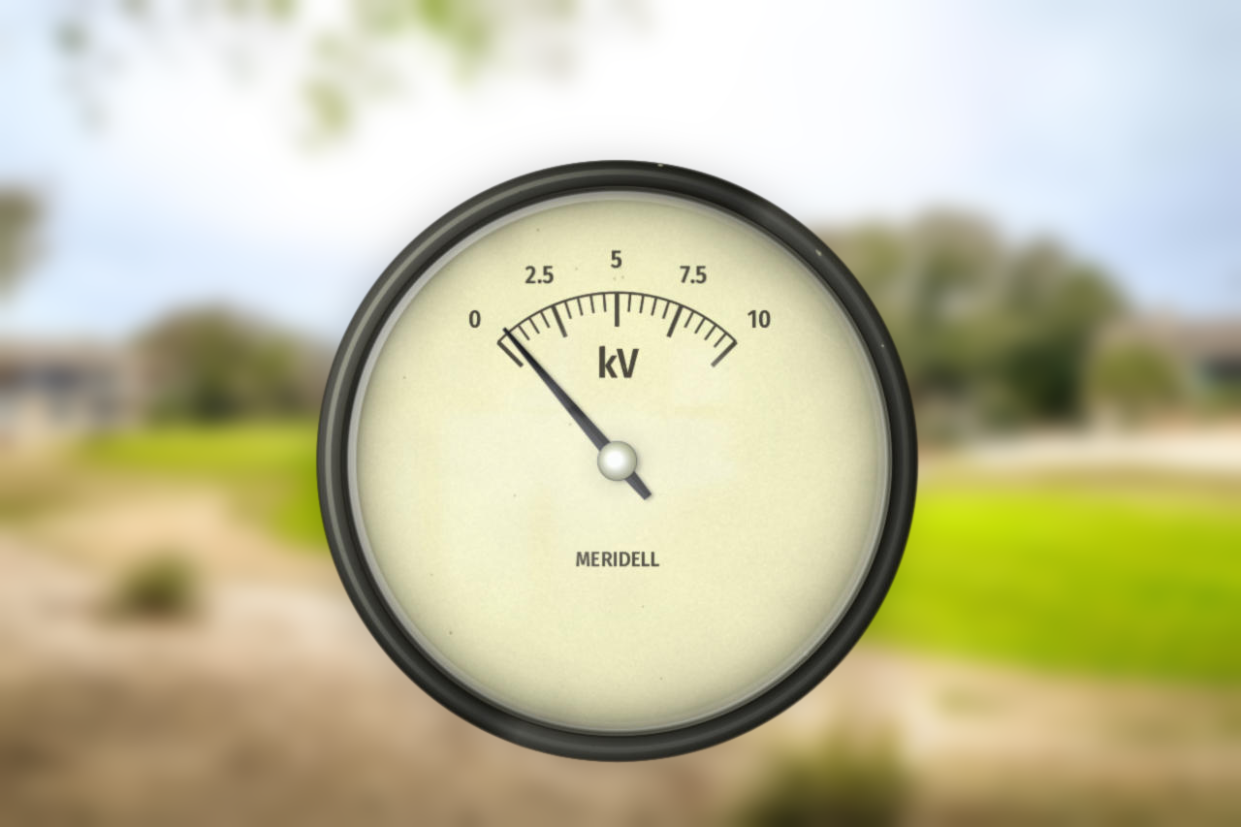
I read 0.5 (kV)
